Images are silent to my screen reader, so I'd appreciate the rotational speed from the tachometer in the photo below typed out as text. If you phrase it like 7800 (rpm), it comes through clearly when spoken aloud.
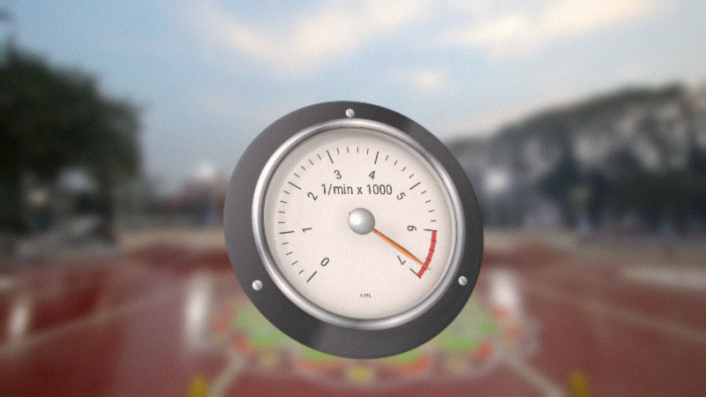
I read 6800 (rpm)
